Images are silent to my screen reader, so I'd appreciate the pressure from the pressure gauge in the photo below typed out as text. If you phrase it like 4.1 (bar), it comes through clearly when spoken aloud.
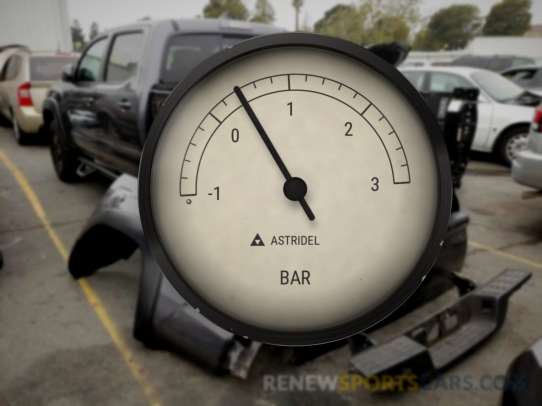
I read 0.4 (bar)
